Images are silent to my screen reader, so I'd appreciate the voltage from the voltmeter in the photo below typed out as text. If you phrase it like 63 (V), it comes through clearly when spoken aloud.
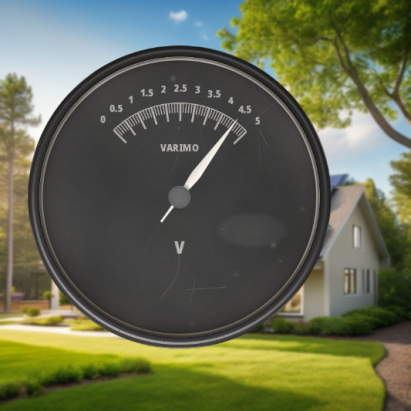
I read 4.5 (V)
